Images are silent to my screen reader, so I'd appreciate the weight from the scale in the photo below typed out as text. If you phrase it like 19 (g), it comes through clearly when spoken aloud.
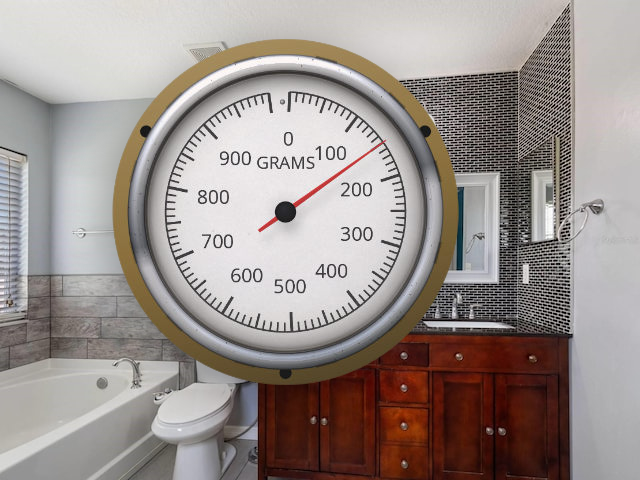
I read 150 (g)
